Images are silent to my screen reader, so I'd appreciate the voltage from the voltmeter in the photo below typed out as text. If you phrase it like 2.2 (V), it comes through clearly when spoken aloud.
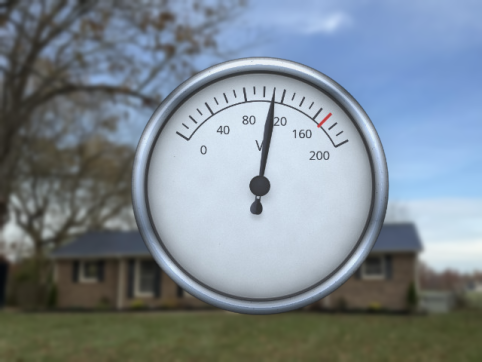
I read 110 (V)
